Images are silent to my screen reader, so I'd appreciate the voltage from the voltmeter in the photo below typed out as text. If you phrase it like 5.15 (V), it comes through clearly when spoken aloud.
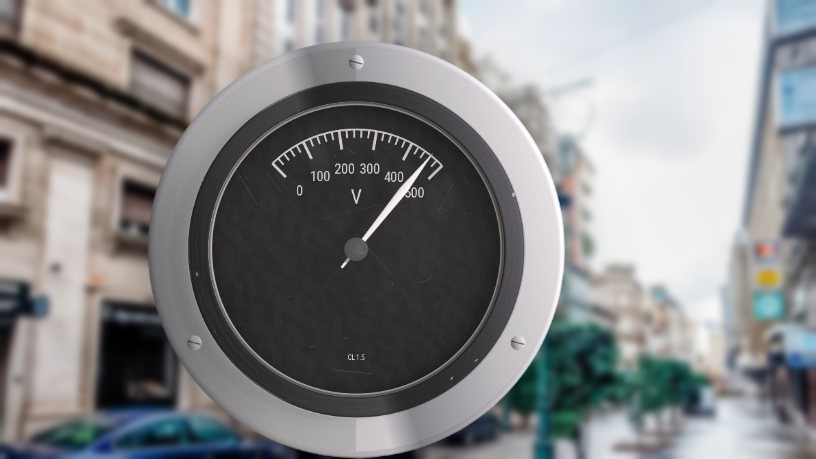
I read 460 (V)
